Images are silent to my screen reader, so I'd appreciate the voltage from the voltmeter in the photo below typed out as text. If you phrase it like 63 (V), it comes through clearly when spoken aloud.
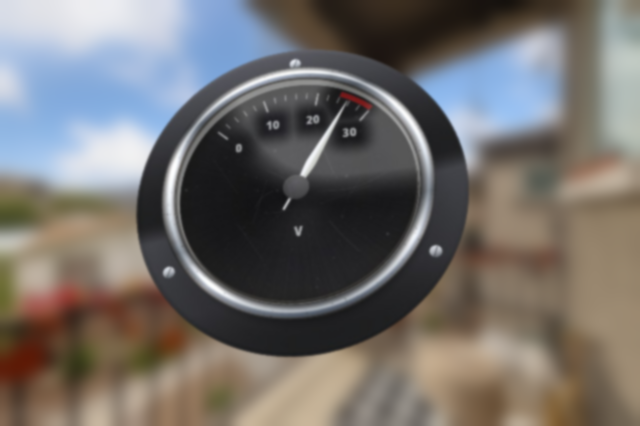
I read 26 (V)
